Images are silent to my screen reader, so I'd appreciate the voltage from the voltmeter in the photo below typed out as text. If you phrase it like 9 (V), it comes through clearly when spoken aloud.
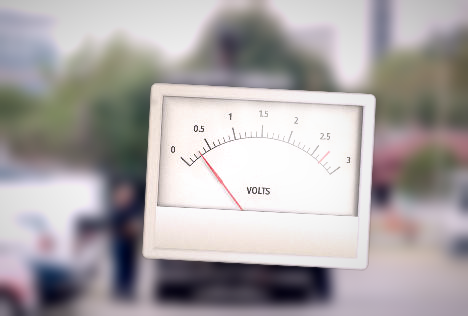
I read 0.3 (V)
